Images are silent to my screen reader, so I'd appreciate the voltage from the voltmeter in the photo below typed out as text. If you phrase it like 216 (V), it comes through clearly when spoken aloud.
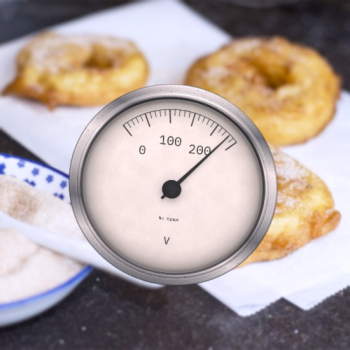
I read 230 (V)
